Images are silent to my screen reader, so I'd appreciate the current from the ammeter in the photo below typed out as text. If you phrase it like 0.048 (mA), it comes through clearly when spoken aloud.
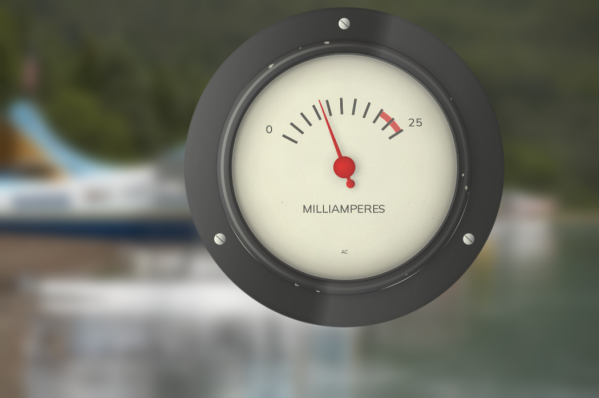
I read 8.75 (mA)
